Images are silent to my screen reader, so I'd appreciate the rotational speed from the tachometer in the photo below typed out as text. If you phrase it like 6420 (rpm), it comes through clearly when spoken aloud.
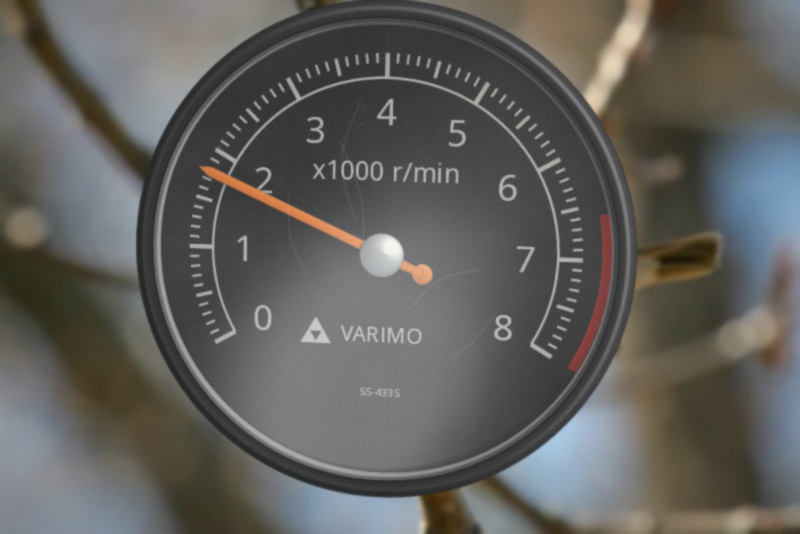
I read 1800 (rpm)
